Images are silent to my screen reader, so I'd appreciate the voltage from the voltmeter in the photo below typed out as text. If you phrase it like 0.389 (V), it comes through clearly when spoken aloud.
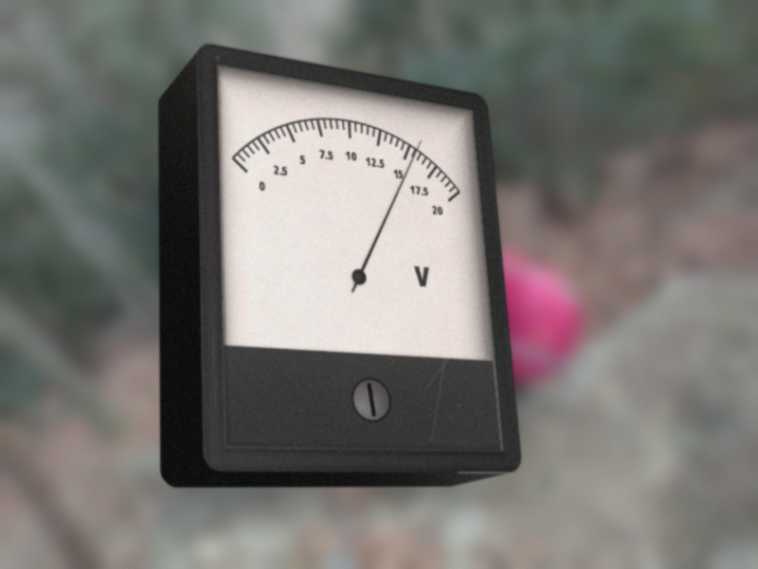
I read 15.5 (V)
